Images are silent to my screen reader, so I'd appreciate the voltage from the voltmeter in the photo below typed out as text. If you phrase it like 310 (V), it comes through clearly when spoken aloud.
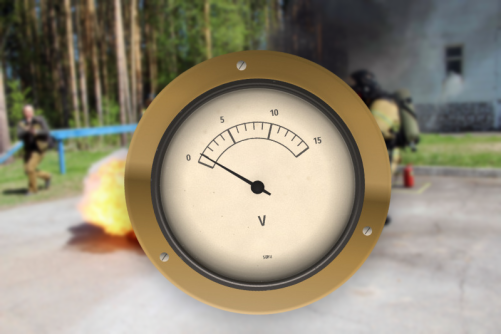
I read 1 (V)
